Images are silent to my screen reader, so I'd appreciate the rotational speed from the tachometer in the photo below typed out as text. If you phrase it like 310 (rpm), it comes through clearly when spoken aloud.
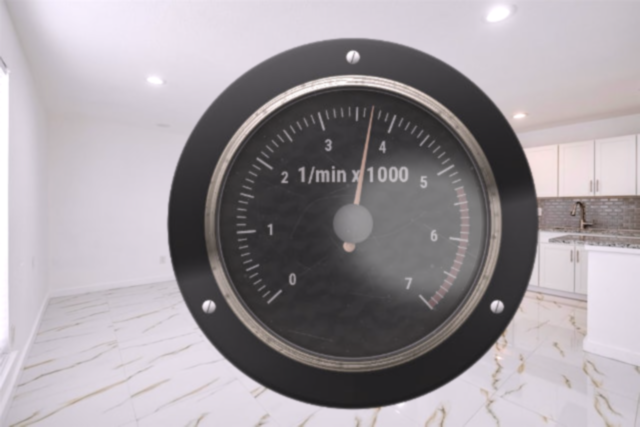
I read 3700 (rpm)
